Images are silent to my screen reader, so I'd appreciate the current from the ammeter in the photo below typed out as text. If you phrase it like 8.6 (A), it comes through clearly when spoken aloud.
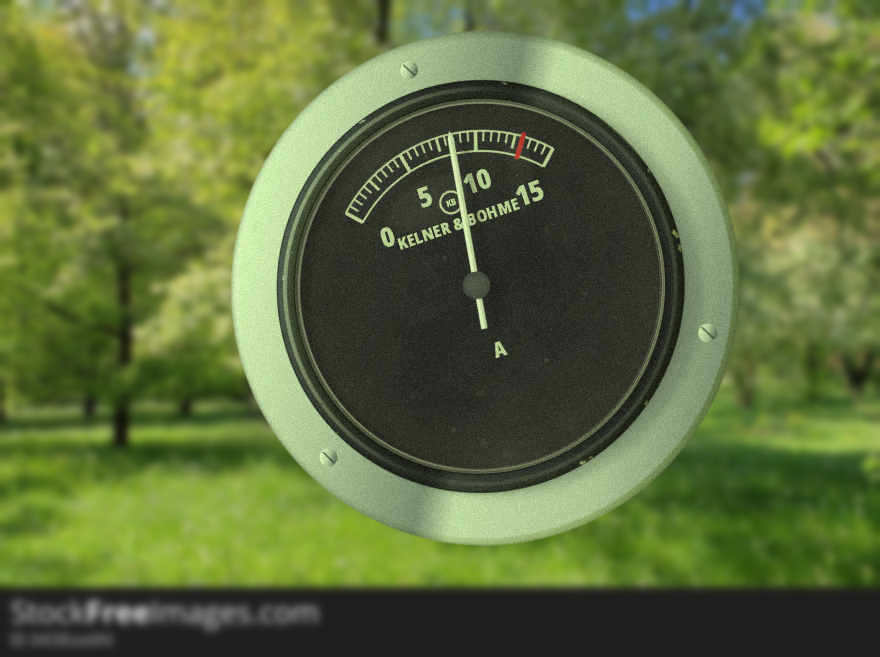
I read 8.5 (A)
